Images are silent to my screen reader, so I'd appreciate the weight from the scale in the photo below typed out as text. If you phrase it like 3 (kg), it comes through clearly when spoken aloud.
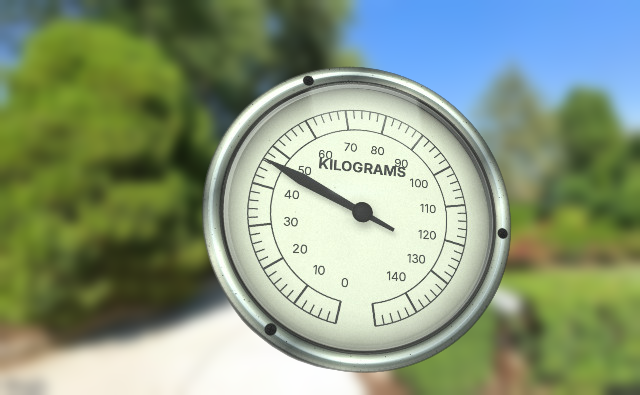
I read 46 (kg)
